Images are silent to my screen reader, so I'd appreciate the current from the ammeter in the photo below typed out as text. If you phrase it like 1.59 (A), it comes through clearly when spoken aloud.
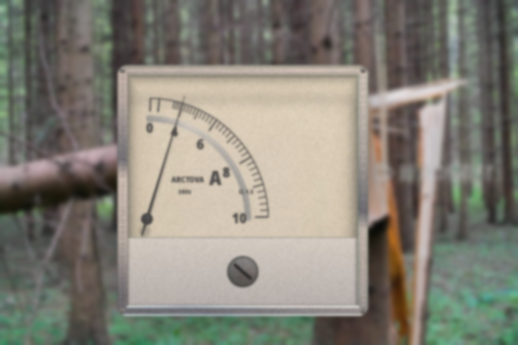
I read 4 (A)
